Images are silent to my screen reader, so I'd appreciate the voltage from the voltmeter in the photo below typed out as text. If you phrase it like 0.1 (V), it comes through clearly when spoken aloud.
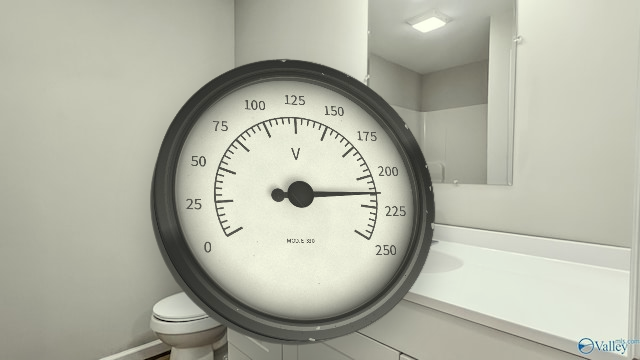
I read 215 (V)
